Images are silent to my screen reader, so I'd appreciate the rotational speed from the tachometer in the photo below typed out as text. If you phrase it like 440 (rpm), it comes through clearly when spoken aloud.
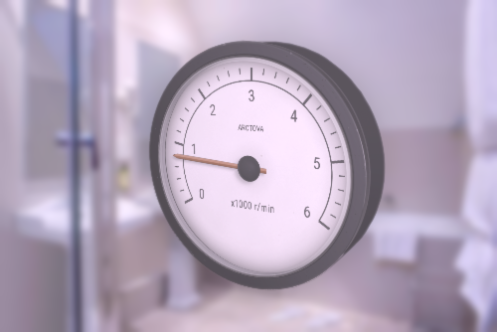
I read 800 (rpm)
